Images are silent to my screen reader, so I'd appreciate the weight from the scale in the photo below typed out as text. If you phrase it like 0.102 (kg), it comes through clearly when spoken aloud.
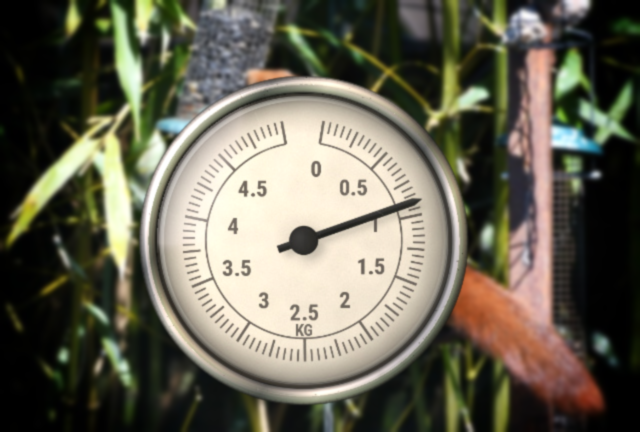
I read 0.9 (kg)
